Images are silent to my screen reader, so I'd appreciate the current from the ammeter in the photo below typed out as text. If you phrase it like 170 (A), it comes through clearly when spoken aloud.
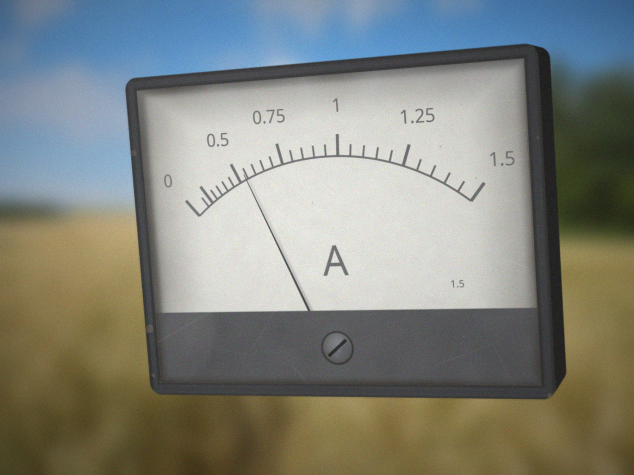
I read 0.55 (A)
